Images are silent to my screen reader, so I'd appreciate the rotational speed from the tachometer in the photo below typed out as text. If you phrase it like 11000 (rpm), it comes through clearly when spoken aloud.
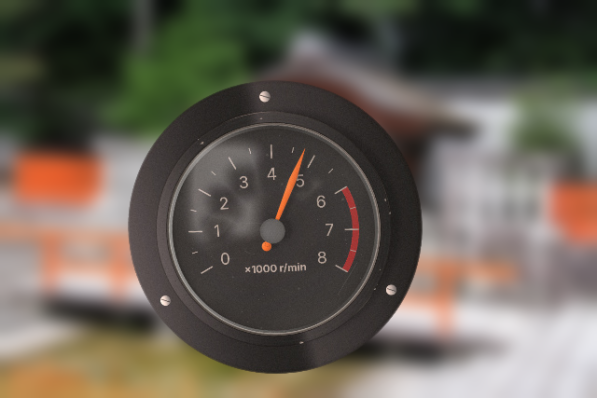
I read 4750 (rpm)
